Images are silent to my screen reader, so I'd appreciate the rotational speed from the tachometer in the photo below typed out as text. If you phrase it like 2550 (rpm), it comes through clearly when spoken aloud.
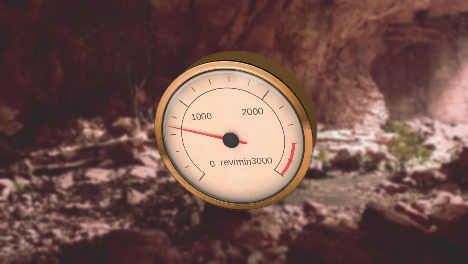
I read 700 (rpm)
